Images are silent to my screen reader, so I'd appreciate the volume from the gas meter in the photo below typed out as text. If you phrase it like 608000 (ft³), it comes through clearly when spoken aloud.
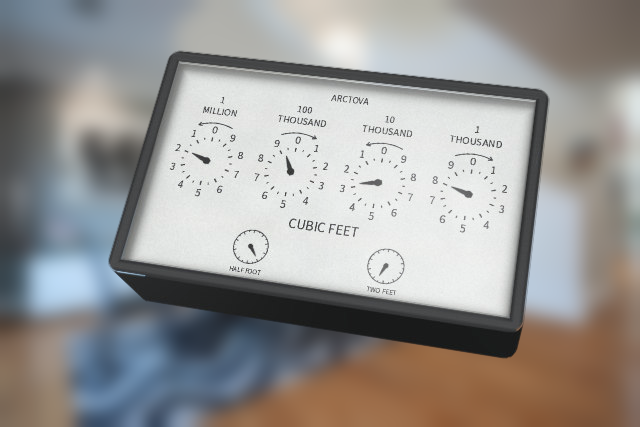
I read 192800 (ft³)
